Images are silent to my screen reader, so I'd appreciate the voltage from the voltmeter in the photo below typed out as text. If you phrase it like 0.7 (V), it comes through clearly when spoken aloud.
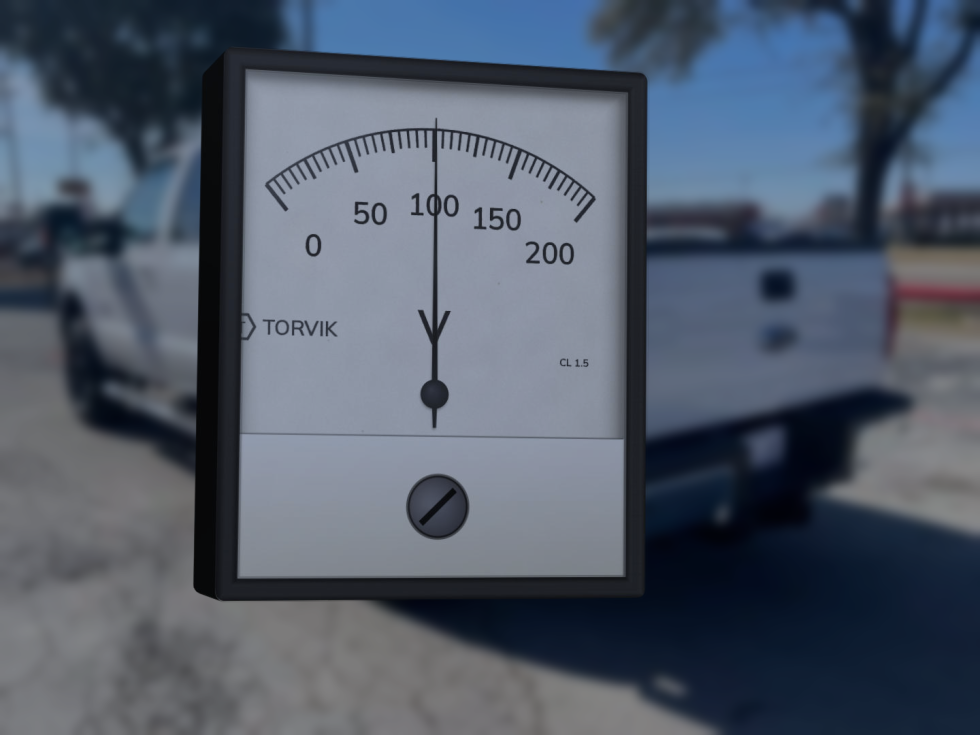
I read 100 (V)
